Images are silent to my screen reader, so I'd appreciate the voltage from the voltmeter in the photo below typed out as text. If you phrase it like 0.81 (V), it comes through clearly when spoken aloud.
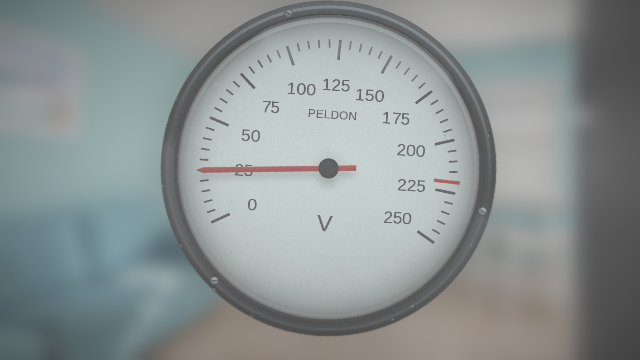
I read 25 (V)
